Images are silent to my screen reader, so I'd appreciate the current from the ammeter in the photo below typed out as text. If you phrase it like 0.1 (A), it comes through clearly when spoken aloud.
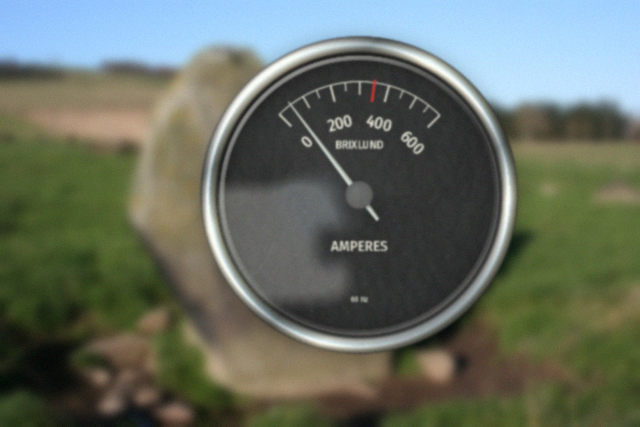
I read 50 (A)
